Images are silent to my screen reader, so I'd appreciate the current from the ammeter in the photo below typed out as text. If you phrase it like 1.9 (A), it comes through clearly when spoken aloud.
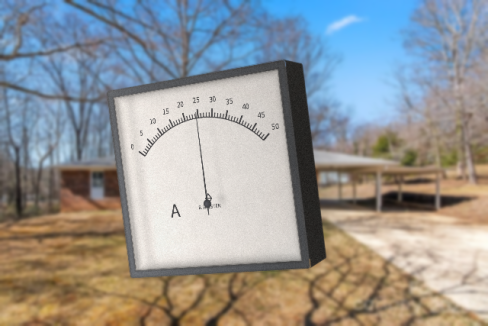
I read 25 (A)
